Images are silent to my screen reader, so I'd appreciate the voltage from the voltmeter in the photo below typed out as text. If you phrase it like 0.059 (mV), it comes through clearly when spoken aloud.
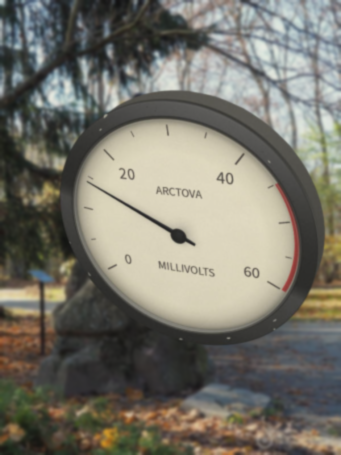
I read 15 (mV)
